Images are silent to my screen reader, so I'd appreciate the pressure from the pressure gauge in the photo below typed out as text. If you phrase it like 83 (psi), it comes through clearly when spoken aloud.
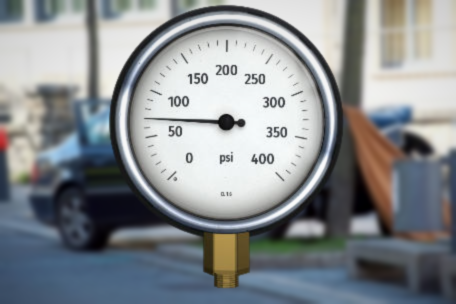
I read 70 (psi)
